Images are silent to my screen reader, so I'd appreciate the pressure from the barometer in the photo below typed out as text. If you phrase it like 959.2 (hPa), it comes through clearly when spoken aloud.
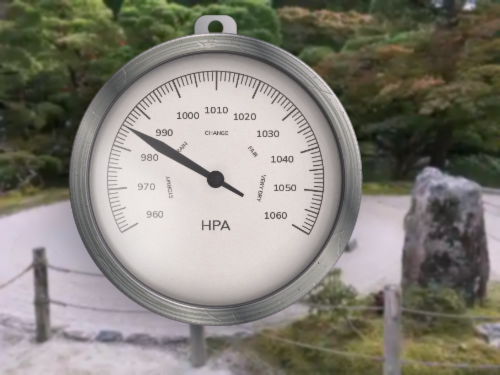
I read 985 (hPa)
